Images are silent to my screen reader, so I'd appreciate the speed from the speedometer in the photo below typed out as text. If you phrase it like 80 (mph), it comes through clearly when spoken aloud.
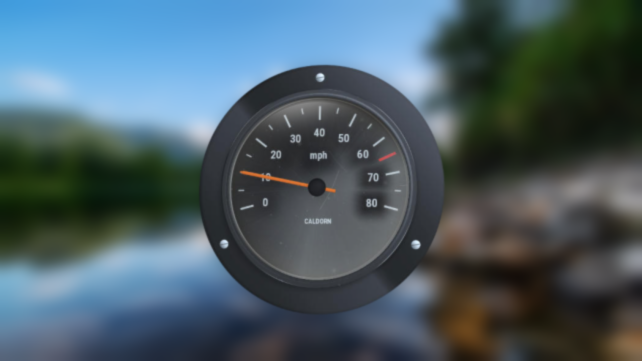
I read 10 (mph)
